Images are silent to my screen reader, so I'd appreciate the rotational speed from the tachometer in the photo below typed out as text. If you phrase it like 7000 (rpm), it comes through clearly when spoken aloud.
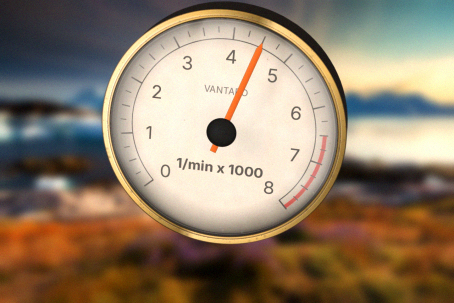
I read 4500 (rpm)
